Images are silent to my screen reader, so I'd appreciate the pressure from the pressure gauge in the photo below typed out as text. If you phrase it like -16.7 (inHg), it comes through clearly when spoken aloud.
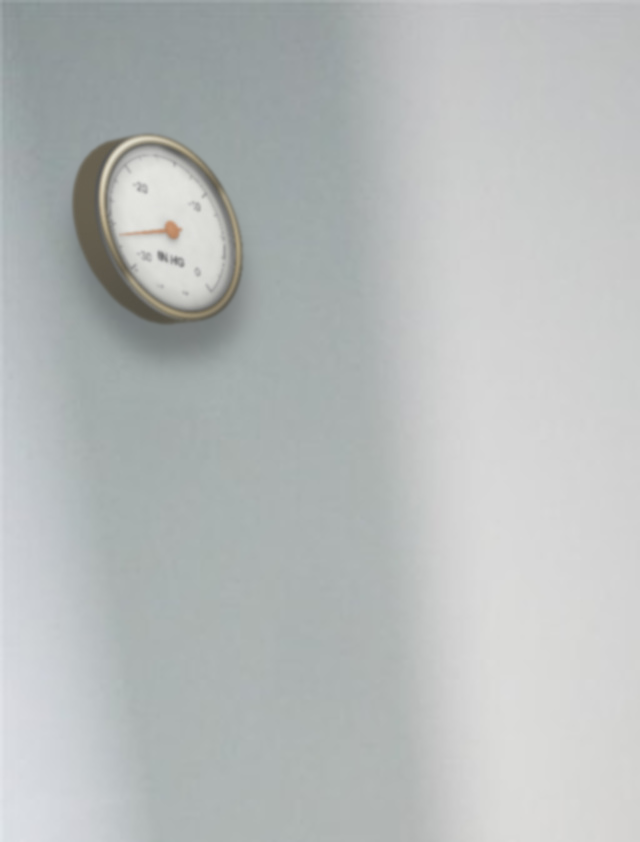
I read -27 (inHg)
